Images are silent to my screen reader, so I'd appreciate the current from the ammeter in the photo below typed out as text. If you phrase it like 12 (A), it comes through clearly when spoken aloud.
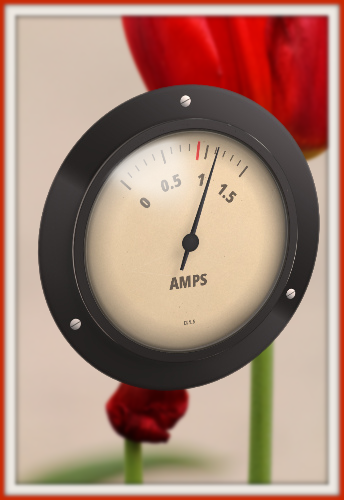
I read 1.1 (A)
